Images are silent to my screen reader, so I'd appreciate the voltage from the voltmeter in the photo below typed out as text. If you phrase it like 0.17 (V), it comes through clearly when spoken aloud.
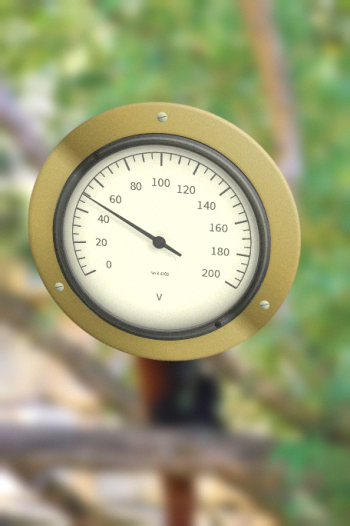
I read 50 (V)
